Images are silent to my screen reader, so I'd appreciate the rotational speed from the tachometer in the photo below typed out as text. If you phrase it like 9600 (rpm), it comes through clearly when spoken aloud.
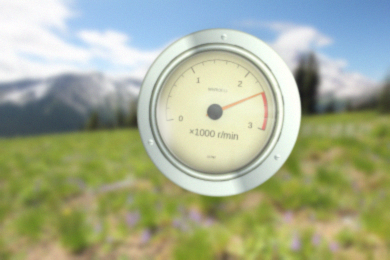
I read 2400 (rpm)
